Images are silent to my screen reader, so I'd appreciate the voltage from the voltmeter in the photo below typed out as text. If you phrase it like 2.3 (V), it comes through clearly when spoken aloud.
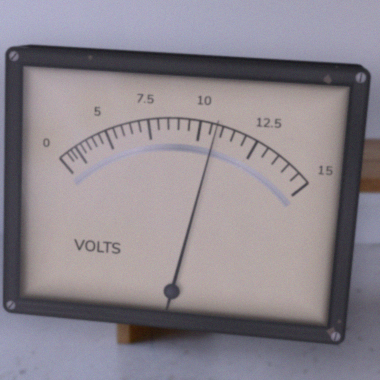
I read 10.75 (V)
